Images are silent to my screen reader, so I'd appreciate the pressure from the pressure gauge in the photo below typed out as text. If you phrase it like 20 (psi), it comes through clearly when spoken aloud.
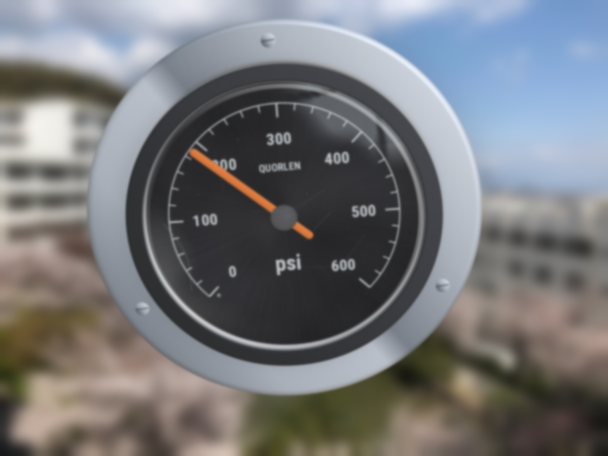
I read 190 (psi)
